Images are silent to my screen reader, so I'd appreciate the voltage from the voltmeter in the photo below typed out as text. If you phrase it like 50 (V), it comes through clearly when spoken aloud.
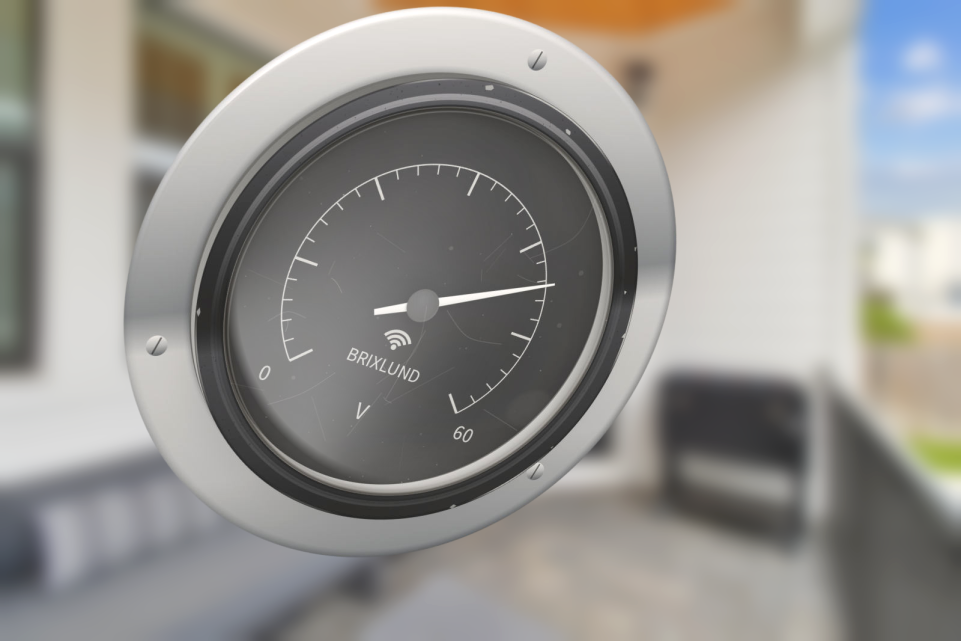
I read 44 (V)
